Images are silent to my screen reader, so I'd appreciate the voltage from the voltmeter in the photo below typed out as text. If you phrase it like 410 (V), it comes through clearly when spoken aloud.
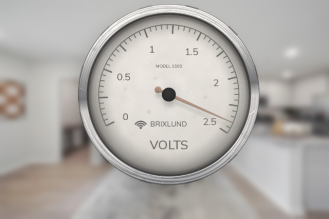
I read 2.4 (V)
